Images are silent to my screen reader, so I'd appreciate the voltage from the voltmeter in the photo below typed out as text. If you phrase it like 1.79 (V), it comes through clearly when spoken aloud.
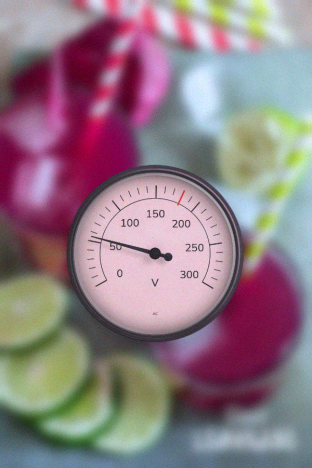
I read 55 (V)
